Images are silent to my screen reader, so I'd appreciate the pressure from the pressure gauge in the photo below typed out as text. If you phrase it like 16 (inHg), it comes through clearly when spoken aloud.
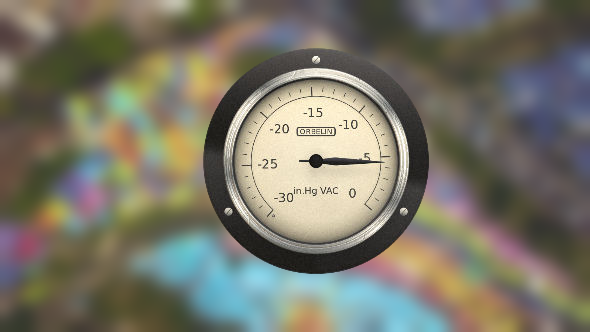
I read -4.5 (inHg)
